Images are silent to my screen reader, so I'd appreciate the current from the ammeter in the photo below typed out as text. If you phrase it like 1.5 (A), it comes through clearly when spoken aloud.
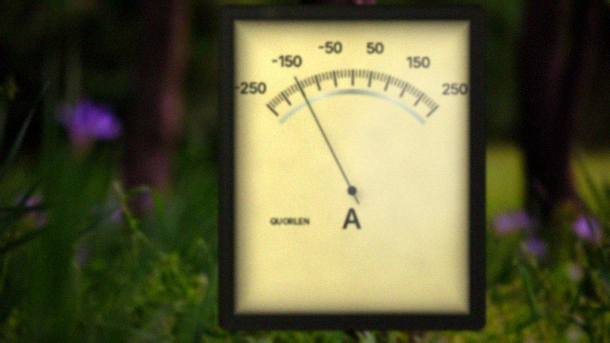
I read -150 (A)
